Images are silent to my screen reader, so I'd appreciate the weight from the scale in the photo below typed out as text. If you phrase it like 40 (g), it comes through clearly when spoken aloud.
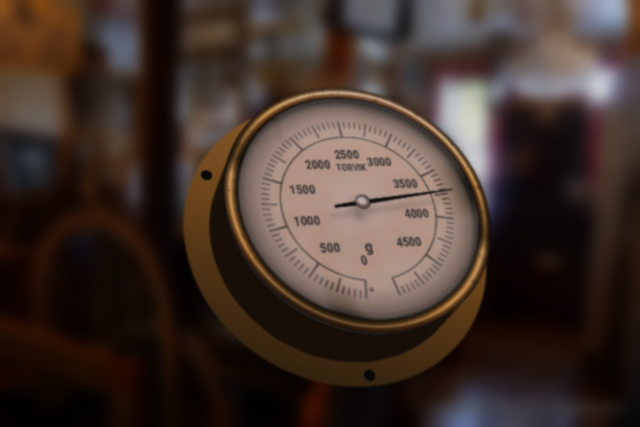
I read 3750 (g)
